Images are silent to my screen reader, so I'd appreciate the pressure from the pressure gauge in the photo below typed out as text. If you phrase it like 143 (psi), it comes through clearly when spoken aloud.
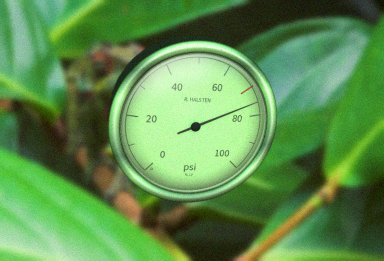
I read 75 (psi)
